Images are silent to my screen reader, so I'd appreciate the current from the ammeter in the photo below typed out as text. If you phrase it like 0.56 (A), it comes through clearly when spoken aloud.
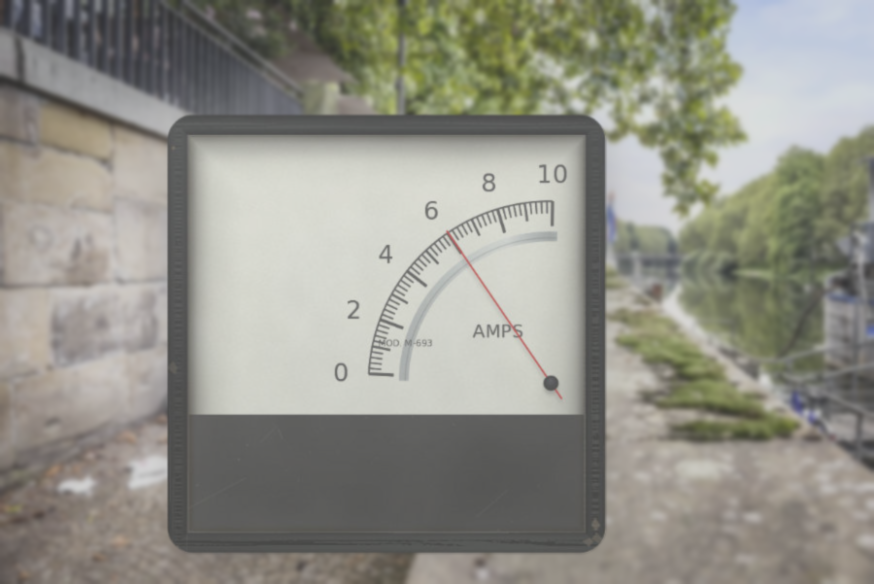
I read 6 (A)
